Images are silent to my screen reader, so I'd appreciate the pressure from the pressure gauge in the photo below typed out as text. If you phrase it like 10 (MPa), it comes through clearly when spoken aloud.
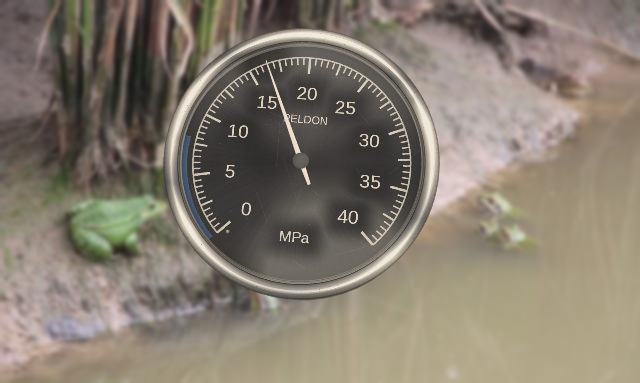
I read 16.5 (MPa)
